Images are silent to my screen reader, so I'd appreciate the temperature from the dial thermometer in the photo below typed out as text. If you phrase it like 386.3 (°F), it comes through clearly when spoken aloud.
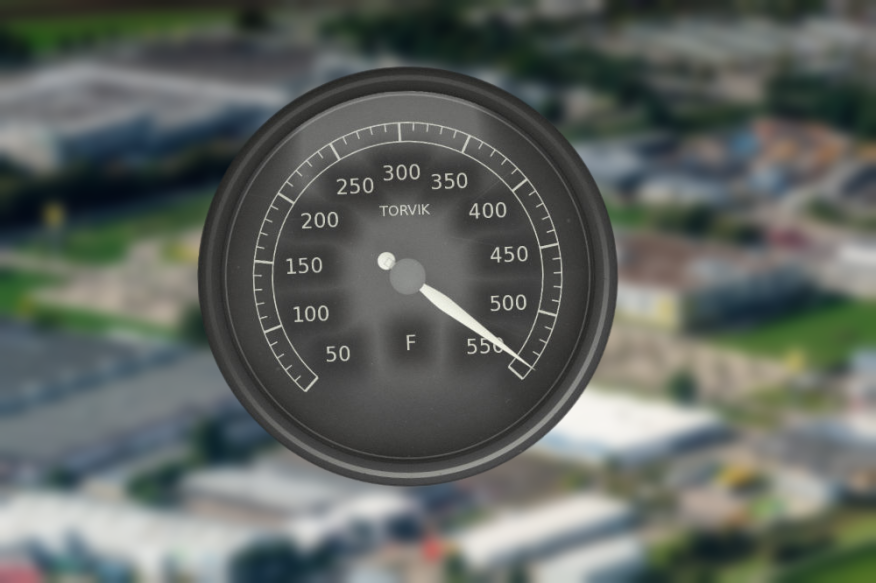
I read 540 (°F)
